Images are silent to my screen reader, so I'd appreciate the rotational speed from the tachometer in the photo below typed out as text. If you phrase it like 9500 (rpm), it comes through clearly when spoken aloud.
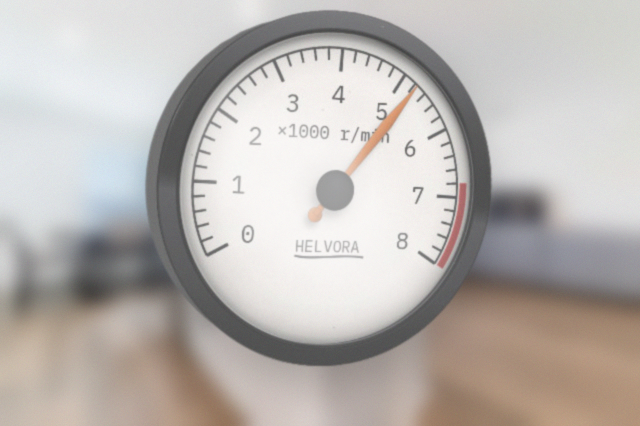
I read 5200 (rpm)
